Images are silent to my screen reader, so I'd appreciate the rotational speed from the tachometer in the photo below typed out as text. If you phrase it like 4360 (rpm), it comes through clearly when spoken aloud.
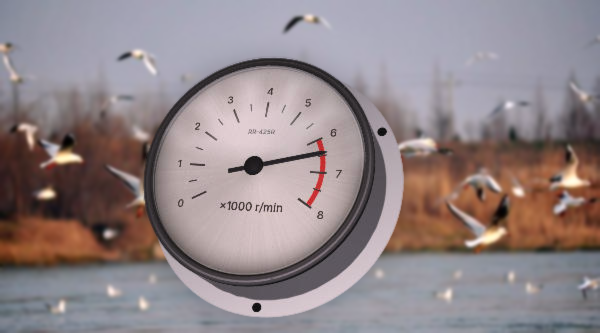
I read 6500 (rpm)
